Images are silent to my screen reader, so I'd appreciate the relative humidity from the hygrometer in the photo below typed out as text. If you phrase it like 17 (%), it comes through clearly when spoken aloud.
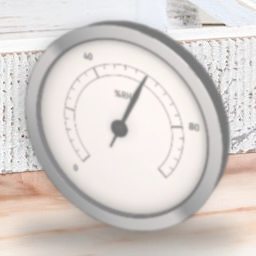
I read 60 (%)
